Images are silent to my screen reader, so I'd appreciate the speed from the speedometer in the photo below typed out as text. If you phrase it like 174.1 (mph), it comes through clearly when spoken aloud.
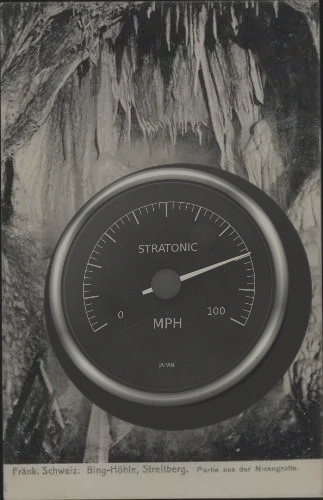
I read 80 (mph)
